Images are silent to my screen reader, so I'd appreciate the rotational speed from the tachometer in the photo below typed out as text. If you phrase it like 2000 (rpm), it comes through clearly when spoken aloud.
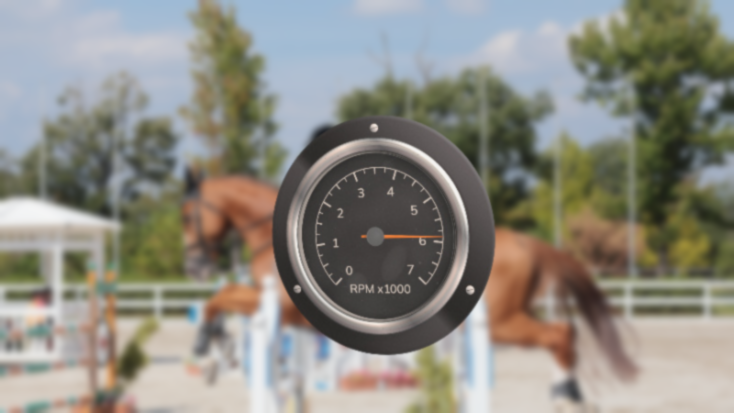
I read 5875 (rpm)
